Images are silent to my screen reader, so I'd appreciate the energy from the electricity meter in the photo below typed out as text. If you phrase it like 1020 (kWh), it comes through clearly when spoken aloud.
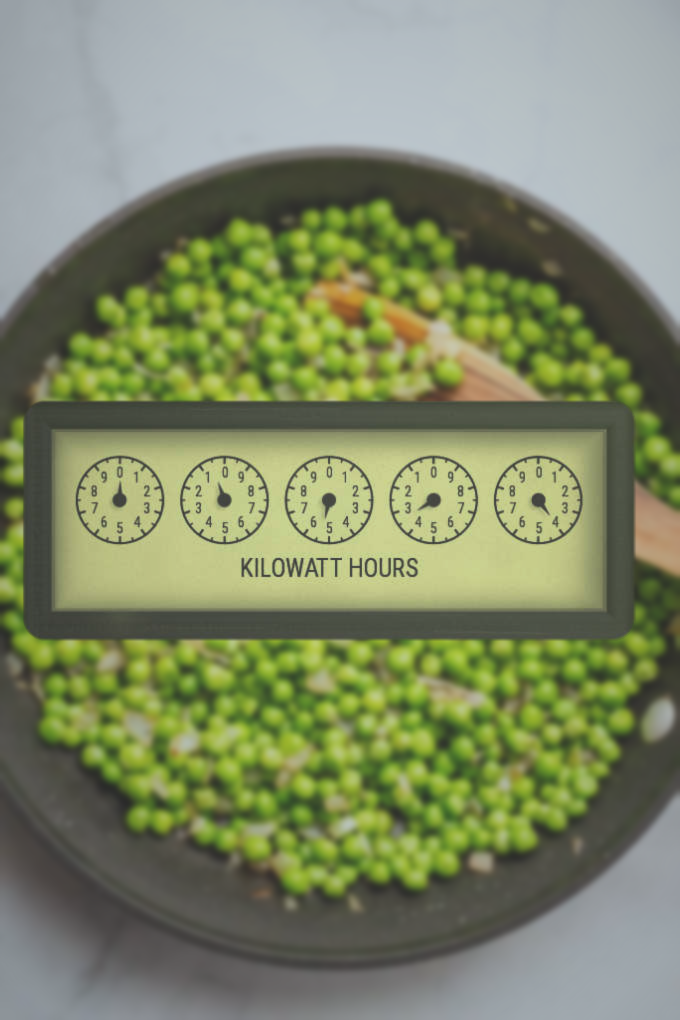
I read 534 (kWh)
